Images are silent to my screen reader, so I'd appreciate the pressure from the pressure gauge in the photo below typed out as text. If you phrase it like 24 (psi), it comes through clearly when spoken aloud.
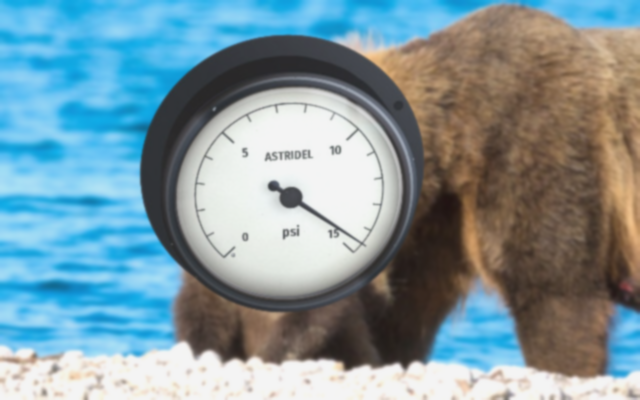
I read 14.5 (psi)
